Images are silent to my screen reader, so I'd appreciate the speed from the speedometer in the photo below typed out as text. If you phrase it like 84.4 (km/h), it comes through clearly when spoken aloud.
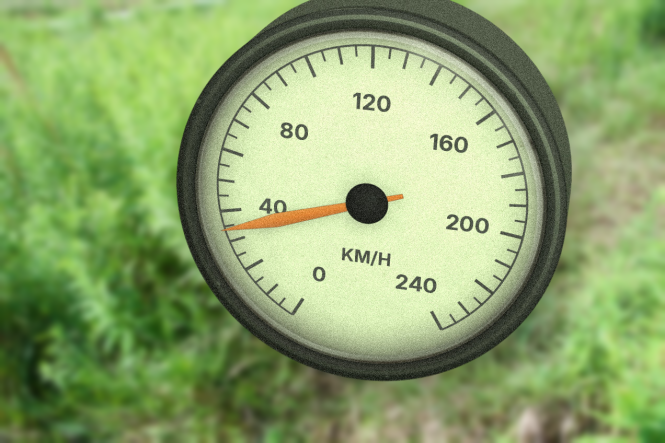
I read 35 (km/h)
